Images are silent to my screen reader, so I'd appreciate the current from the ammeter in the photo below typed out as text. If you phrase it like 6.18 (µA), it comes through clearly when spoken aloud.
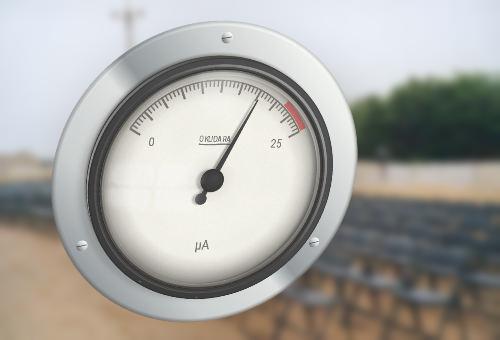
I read 17.5 (µA)
